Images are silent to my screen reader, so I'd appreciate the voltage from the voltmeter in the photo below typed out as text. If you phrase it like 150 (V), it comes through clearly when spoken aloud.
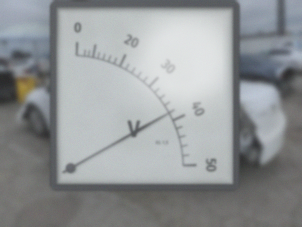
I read 38 (V)
